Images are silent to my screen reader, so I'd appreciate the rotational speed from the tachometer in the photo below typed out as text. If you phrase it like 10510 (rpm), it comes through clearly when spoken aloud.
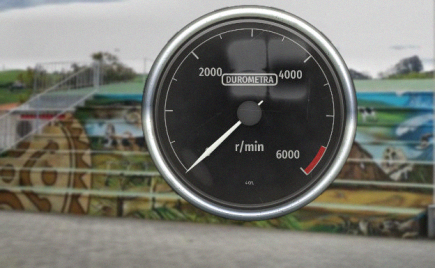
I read 0 (rpm)
